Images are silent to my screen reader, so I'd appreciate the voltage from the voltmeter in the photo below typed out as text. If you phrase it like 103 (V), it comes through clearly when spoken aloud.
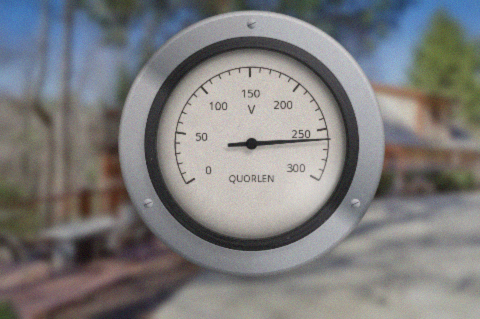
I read 260 (V)
